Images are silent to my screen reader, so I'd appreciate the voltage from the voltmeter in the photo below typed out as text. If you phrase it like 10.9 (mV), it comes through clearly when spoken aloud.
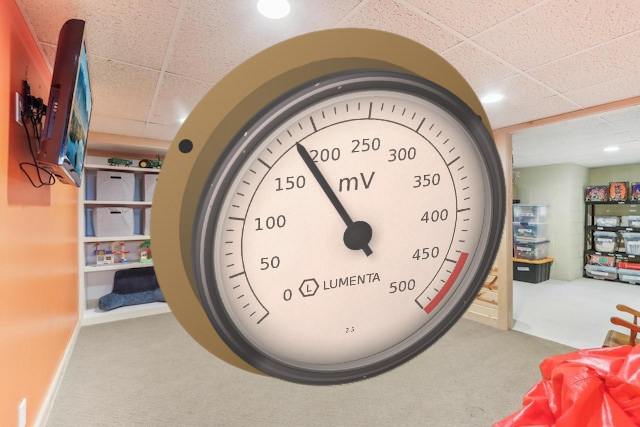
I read 180 (mV)
